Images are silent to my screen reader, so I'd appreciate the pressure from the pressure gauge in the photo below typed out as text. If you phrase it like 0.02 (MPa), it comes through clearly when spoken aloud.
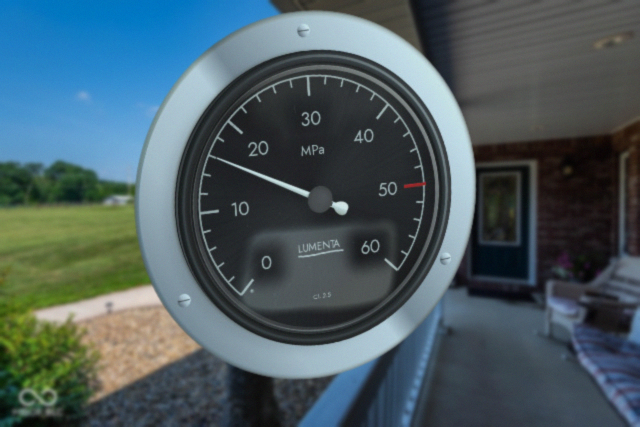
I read 16 (MPa)
